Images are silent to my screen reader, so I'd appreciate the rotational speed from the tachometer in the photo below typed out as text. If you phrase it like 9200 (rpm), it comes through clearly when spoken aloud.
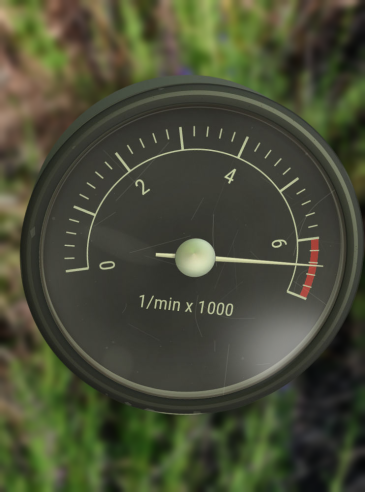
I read 6400 (rpm)
